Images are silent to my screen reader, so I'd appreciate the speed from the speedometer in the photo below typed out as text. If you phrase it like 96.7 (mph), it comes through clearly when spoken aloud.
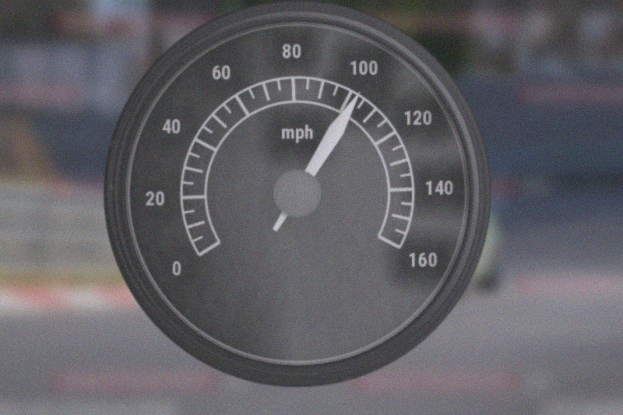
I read 102.5 (mph)
